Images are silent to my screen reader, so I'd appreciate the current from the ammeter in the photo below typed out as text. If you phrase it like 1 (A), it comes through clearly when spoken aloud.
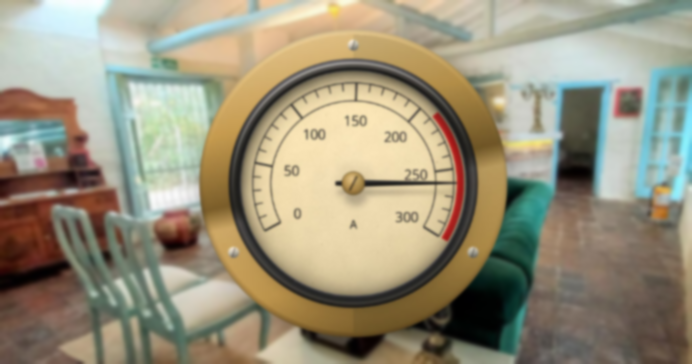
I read 260 (A)
